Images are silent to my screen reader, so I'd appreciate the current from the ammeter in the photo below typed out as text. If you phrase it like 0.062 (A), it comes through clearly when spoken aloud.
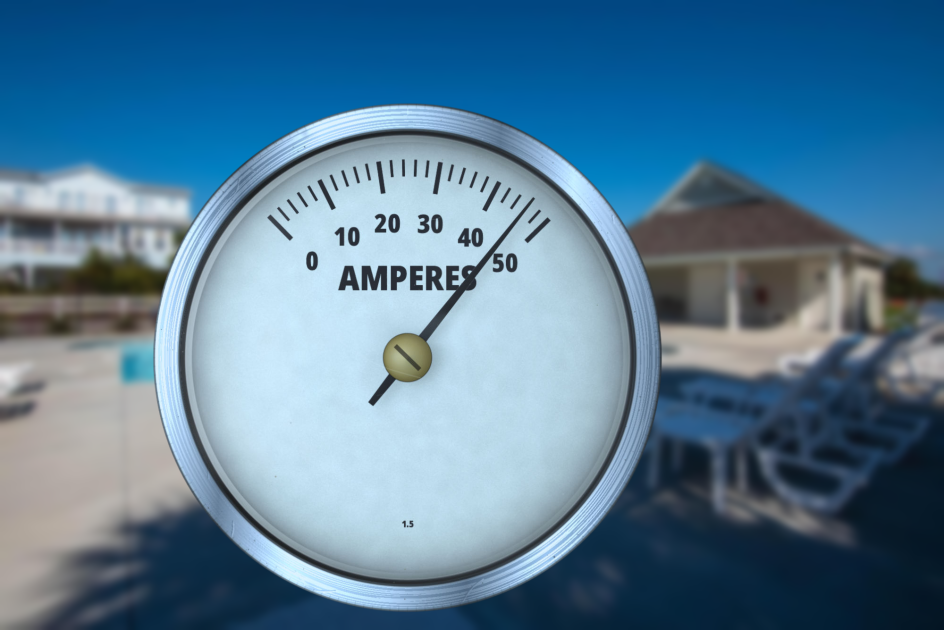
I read 46 (A)
